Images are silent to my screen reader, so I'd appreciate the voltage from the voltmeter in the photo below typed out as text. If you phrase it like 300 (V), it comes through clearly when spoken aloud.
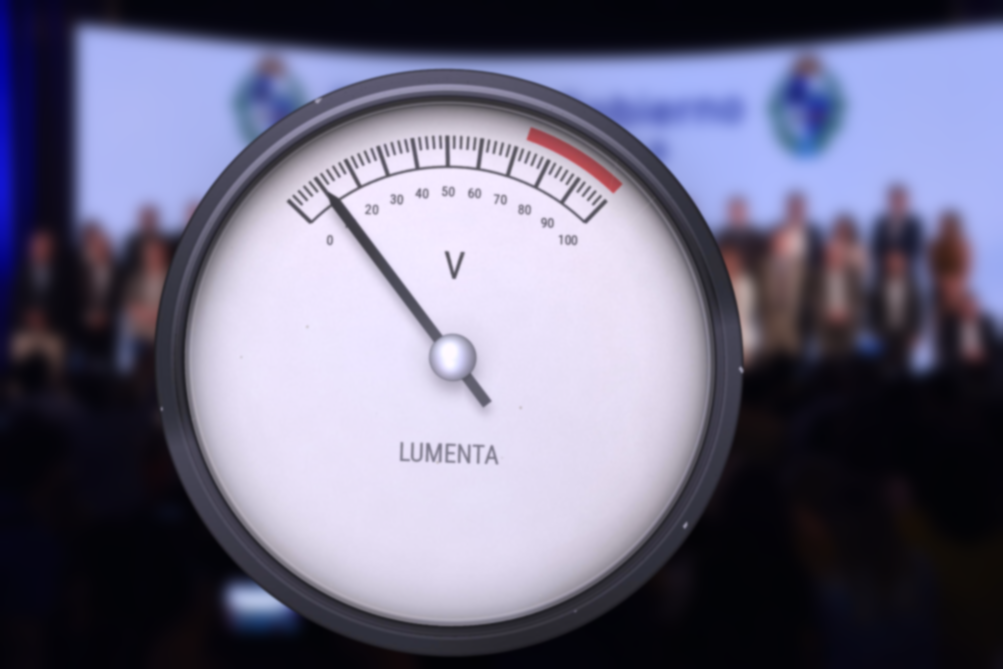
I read 10 (V)
